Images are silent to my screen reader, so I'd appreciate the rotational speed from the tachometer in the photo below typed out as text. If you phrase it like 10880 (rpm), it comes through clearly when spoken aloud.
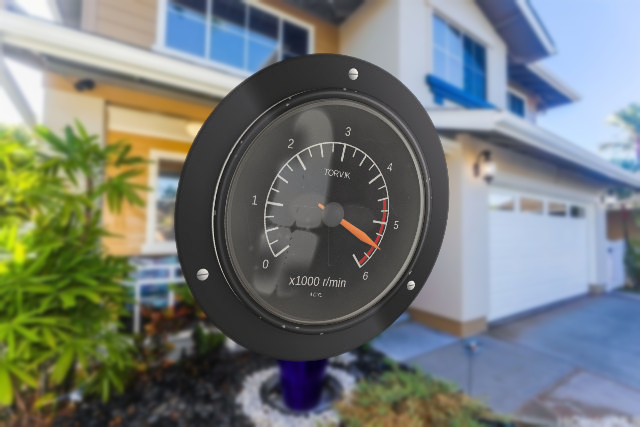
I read 5500 (rpm)
